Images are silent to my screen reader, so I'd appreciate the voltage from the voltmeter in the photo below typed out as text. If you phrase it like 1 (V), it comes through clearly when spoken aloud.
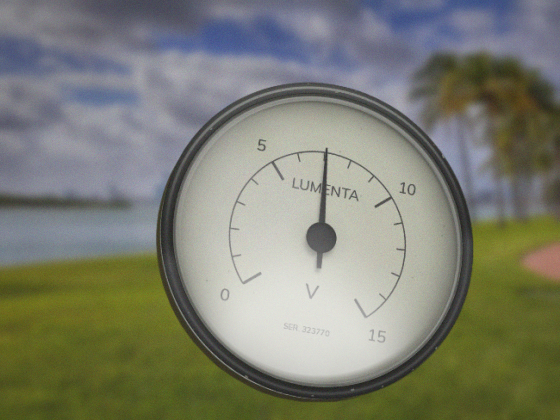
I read 7 (V)
